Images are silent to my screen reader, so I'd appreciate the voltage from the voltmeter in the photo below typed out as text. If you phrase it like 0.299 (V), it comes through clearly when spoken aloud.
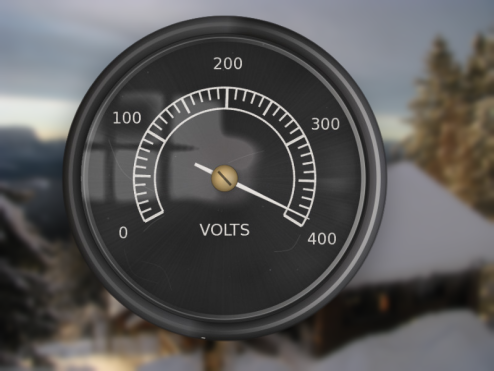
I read 390 (V)
